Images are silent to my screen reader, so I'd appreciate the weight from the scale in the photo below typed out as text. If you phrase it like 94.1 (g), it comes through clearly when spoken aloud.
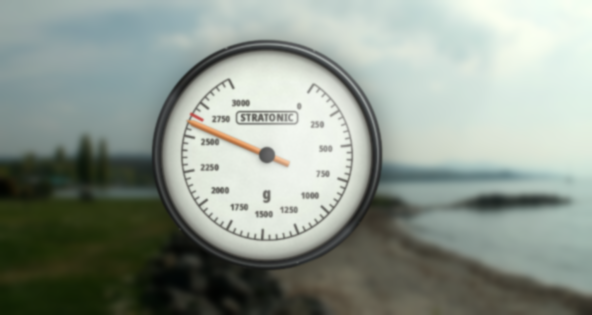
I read 2600 (g)
